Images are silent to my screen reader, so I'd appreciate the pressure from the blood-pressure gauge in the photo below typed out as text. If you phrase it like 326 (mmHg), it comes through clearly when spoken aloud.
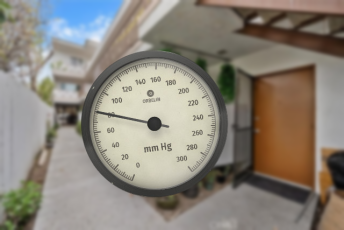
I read 80 (mmHg)
